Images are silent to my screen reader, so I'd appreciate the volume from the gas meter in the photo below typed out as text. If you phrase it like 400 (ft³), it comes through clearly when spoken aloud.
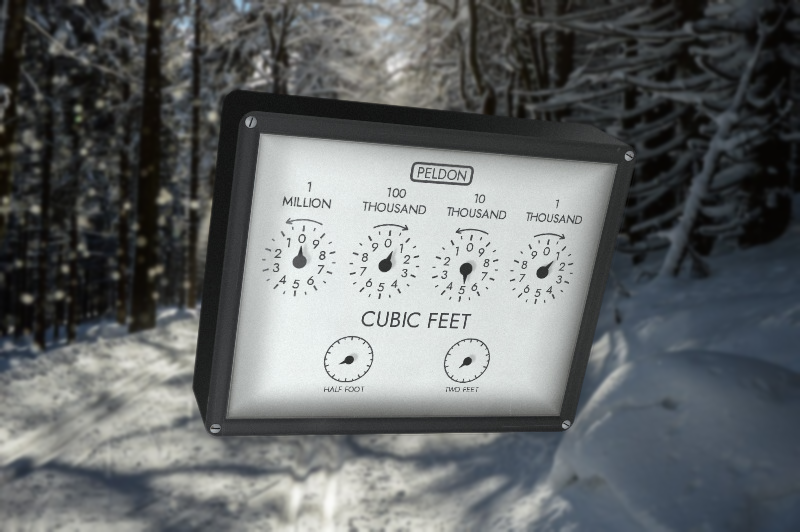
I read 5100 (ft³)
